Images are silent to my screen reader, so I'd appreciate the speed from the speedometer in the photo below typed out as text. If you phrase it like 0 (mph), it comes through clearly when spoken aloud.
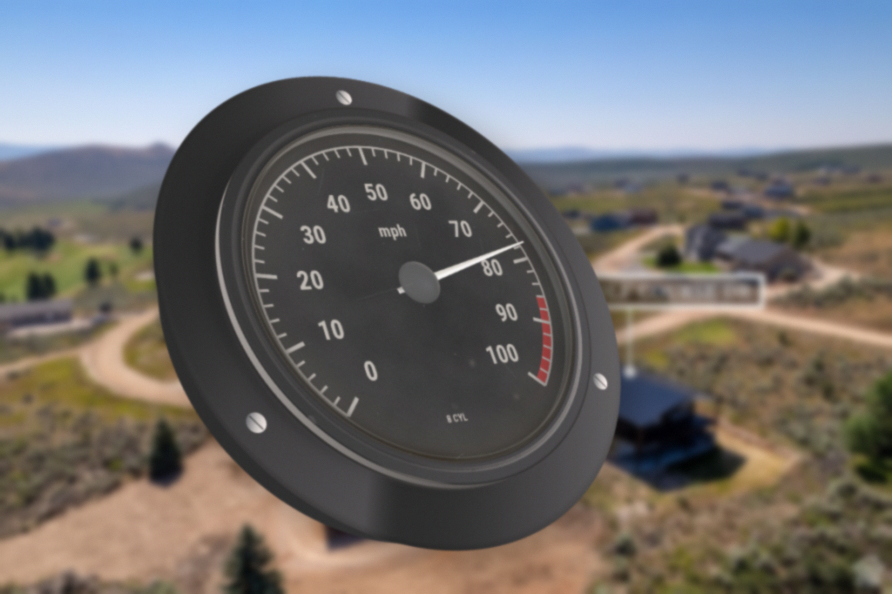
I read 78 (mph)
